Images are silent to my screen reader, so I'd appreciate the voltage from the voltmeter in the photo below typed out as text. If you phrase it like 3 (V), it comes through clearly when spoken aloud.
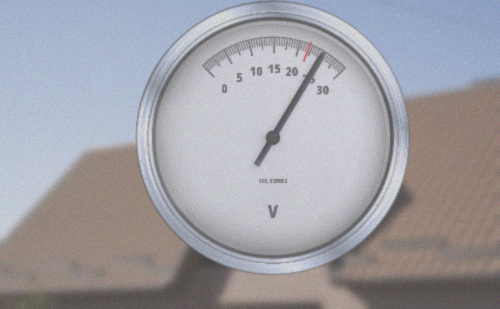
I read 25 (V)
